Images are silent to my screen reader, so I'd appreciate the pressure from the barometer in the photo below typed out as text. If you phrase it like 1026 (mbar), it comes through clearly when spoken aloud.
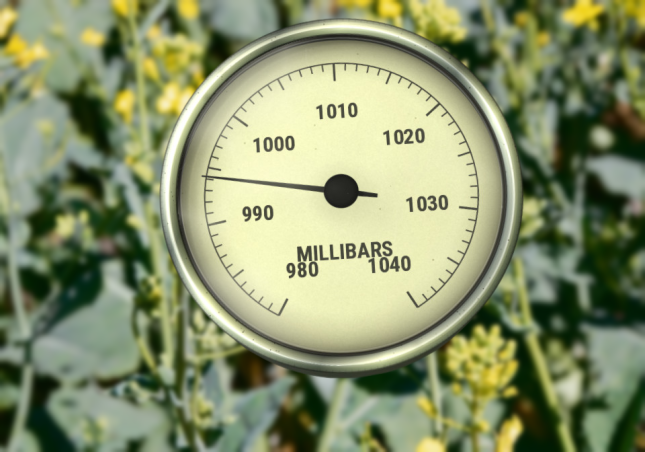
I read 994 (mbar)
